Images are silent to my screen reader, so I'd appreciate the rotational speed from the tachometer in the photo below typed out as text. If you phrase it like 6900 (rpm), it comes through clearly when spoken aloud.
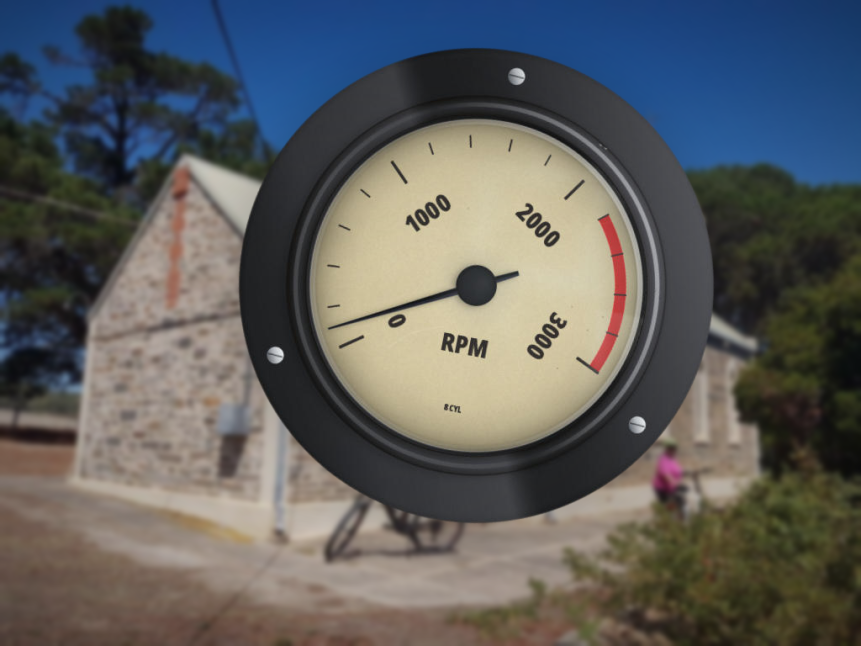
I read 100 (rpm)
